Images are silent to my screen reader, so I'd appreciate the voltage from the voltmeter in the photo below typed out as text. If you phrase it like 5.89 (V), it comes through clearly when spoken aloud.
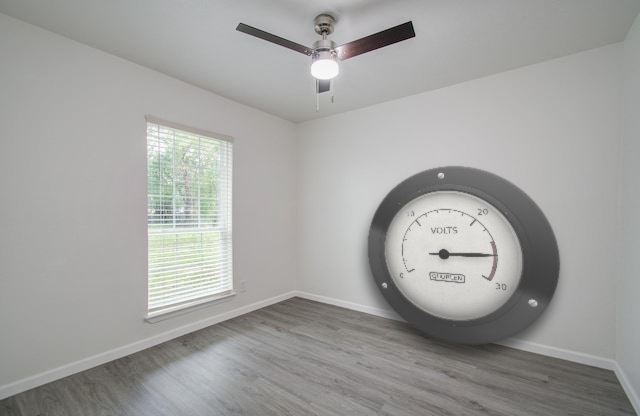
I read 26 (V)
